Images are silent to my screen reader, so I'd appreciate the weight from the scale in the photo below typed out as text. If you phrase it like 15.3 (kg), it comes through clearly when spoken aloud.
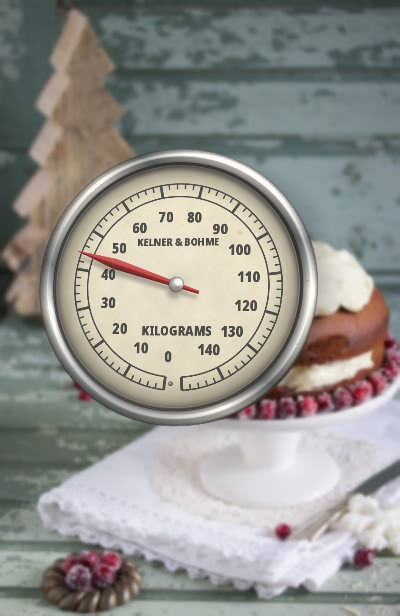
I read 44 (kg)
